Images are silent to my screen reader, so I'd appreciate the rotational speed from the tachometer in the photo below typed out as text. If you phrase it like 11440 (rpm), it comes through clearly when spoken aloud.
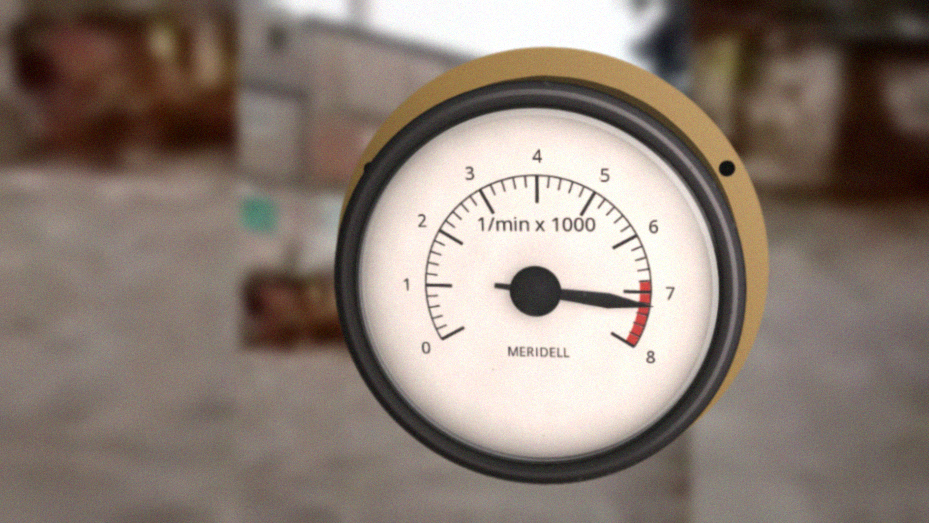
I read 7200 (rpm)
